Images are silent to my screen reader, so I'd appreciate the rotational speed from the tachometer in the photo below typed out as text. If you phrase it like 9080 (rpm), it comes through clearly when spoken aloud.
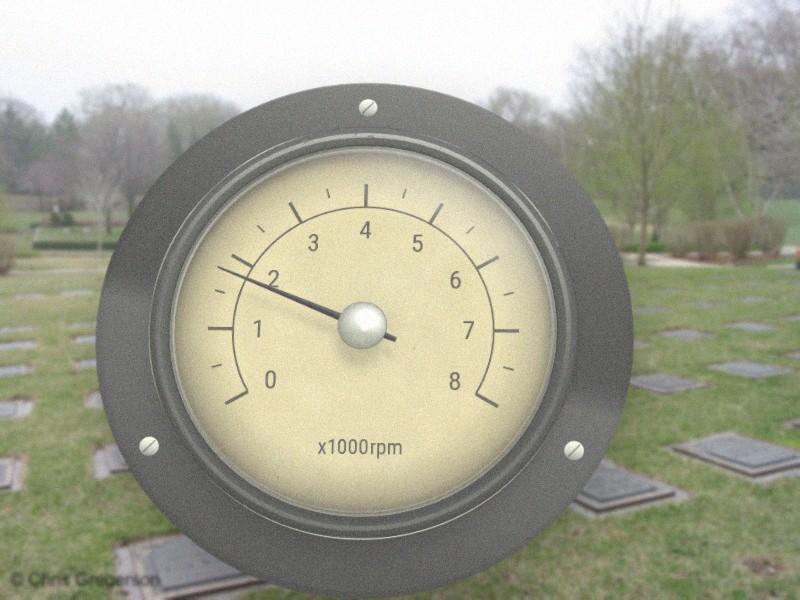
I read 1750 (rpm)
